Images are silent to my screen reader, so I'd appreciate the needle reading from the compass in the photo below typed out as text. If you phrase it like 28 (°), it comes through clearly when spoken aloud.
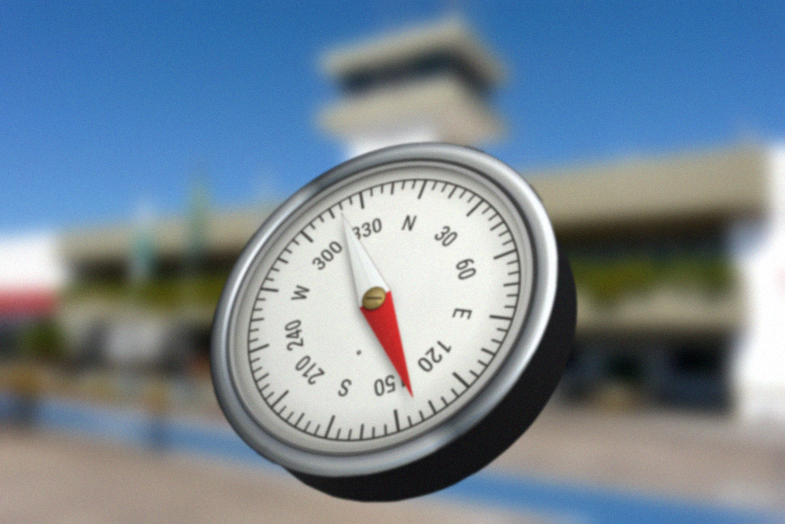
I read 140 (°)
